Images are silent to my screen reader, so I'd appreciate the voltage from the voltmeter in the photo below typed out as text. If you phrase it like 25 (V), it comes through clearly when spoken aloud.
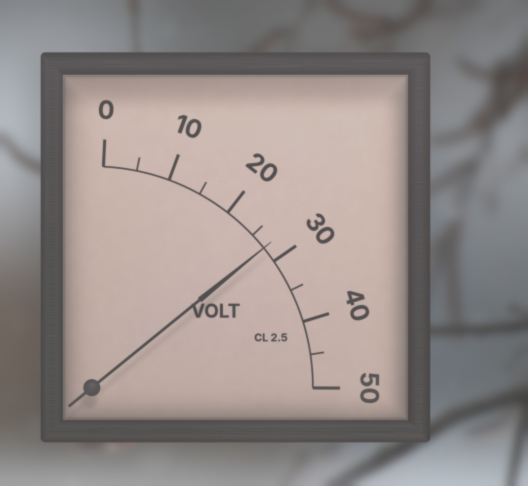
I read 27.5 (V)
